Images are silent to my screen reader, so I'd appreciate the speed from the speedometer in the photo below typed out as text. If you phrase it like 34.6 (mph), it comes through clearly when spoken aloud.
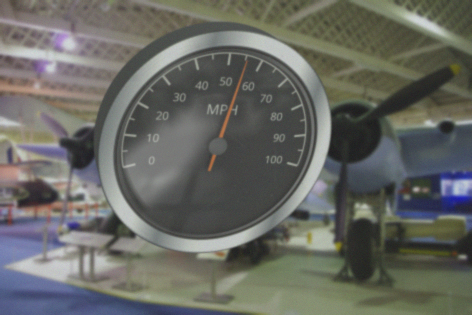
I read 55 (mph)
